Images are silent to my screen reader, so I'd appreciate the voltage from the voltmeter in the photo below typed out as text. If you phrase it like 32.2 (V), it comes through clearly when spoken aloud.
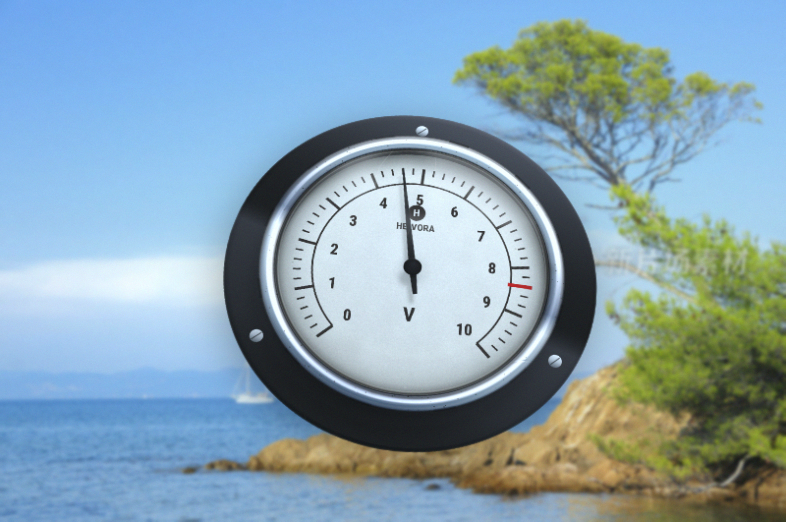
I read 4.6 (V)
